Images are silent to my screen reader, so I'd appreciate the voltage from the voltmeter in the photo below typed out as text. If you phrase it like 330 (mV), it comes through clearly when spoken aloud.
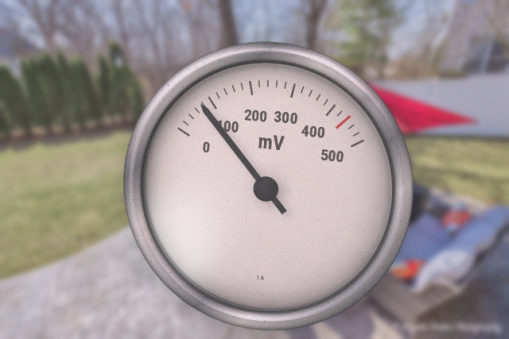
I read 80 (mV)
